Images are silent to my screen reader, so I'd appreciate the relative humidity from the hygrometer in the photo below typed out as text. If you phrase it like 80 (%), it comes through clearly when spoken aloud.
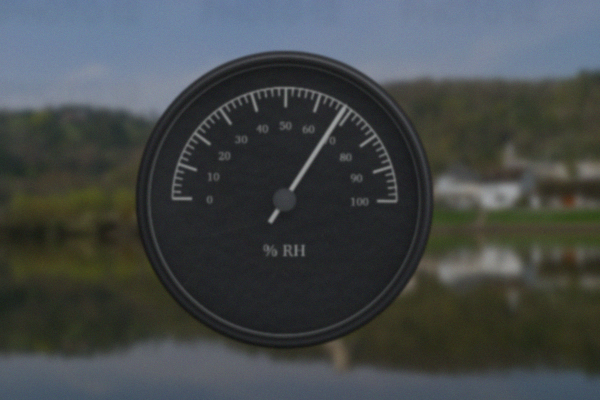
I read 68 (%)
